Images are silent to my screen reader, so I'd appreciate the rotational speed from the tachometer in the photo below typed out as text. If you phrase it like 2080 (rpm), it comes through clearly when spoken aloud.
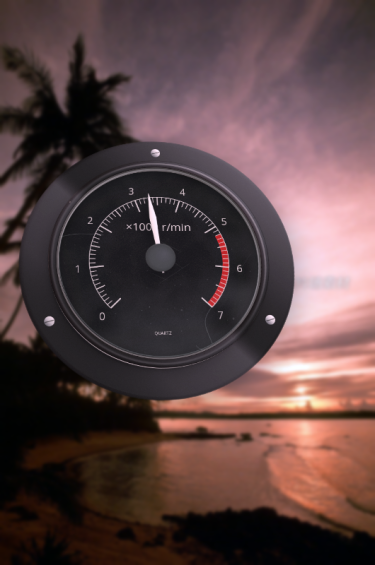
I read 3300 (rpm)
